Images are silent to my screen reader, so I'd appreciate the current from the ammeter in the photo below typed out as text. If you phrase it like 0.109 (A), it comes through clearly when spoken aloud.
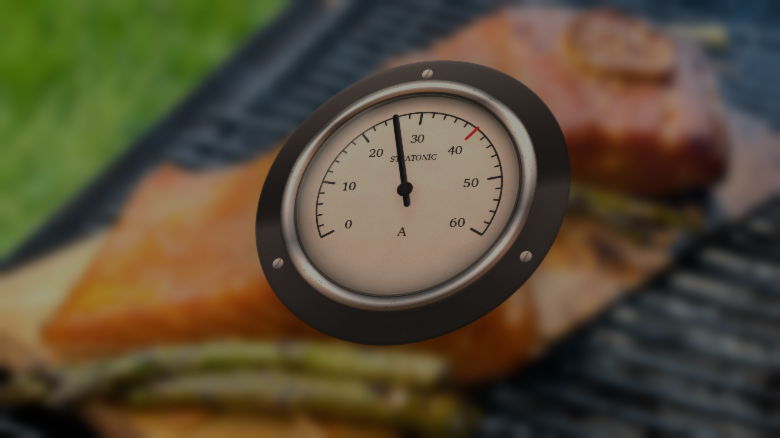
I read 26 (A)
